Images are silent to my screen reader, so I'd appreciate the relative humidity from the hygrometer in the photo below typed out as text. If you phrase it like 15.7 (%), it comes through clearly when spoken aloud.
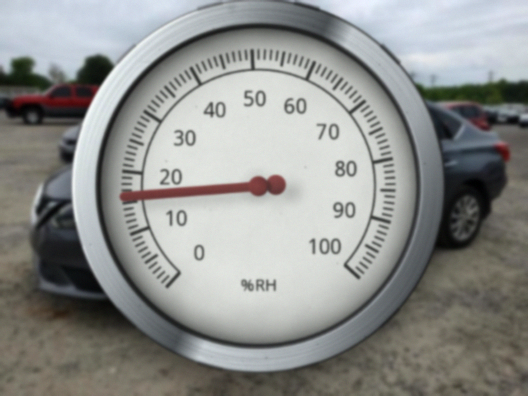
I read 16 (%)
